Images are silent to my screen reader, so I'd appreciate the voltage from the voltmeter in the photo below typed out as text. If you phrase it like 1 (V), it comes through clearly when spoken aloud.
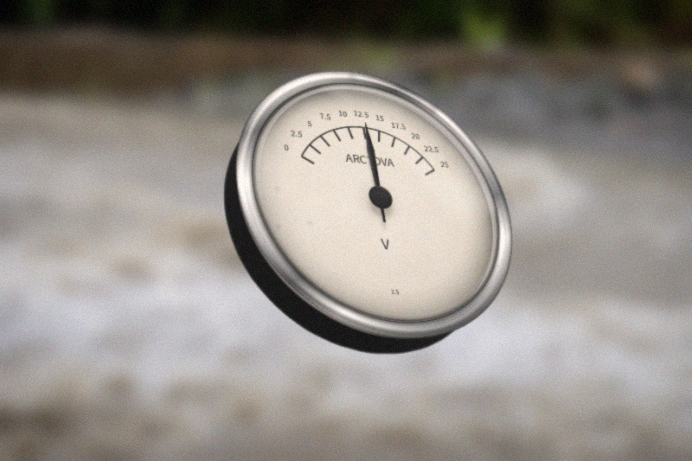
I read 12.5 (V)
